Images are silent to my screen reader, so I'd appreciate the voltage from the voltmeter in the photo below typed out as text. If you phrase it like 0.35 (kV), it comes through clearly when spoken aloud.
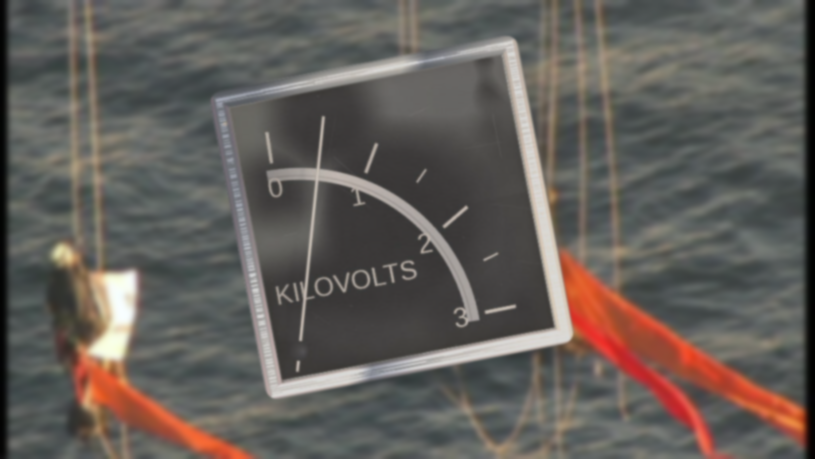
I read 0.5 (kV)
